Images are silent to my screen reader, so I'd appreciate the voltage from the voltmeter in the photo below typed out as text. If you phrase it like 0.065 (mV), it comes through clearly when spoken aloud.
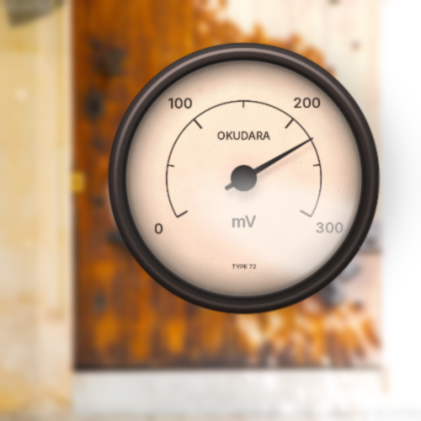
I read 225 (mV)
